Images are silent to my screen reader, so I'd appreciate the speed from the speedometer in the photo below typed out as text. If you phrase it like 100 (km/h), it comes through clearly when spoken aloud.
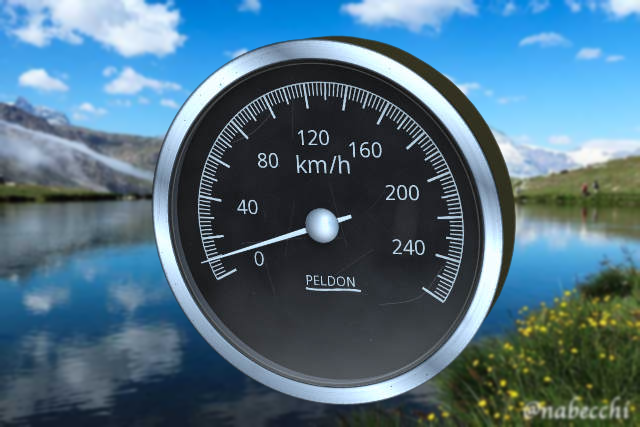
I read 10 (km/h)
